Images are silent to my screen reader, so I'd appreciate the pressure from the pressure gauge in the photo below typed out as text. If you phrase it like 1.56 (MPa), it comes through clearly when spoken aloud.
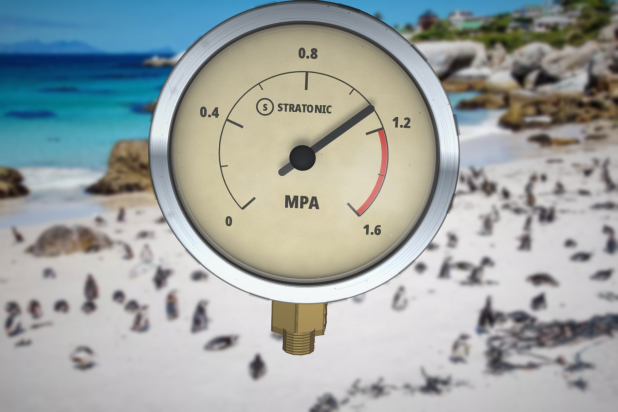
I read 1.1 (MPa)
